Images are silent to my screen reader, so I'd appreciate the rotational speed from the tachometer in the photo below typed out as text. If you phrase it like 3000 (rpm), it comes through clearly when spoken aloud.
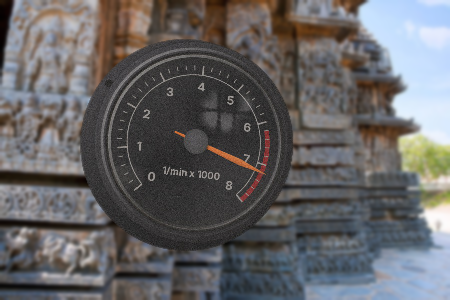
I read 7200 (rpm)
